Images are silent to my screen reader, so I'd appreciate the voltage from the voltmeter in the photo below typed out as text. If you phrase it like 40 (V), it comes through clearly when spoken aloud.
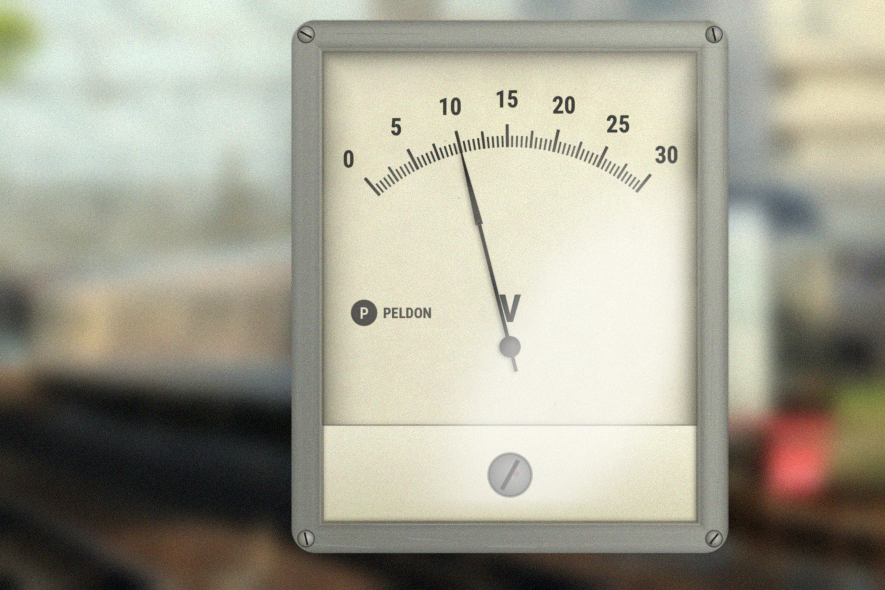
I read 10 (V)
